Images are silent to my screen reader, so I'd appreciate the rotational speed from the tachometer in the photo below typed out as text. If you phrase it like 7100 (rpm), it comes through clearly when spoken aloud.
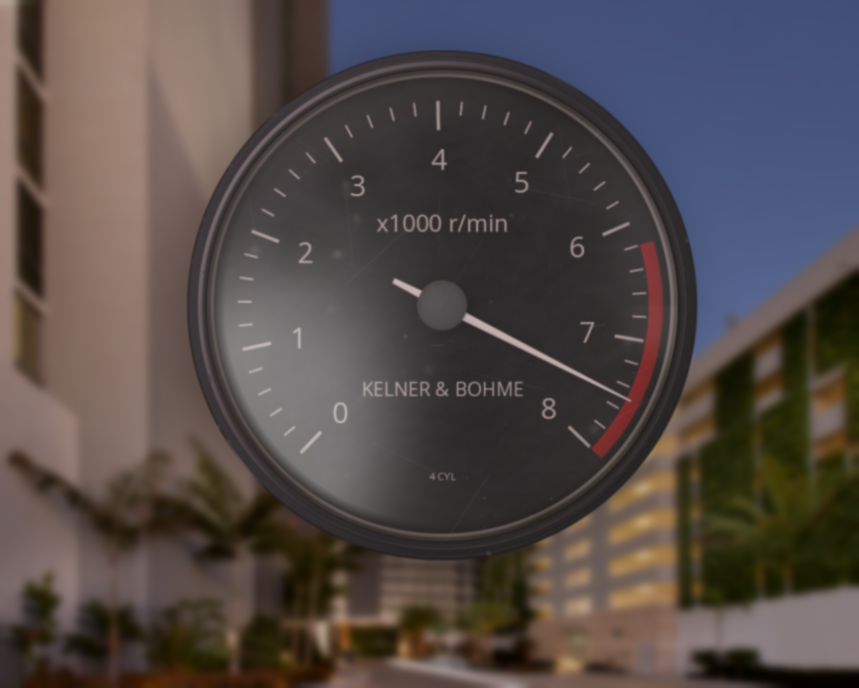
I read 7500 (rpm)
